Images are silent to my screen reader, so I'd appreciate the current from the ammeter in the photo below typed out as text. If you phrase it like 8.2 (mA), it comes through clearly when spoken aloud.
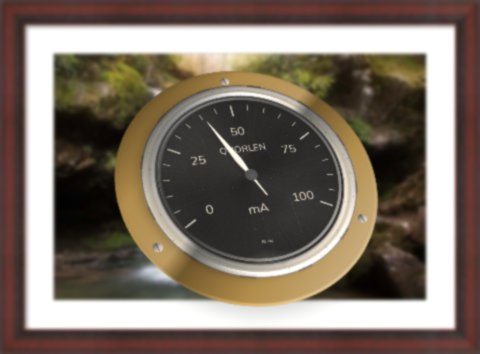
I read 40 (mA)
